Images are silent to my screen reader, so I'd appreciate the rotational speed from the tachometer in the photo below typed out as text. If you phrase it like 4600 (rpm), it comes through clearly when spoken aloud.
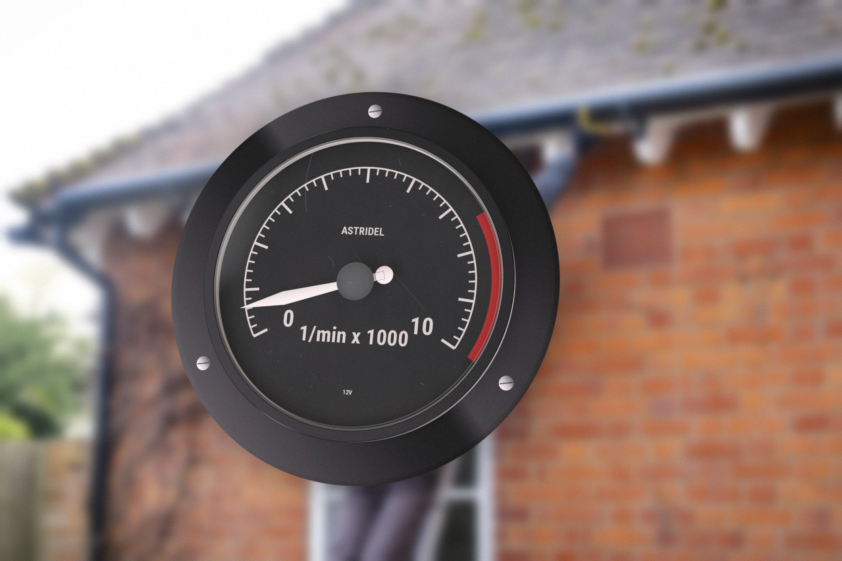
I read 600 (rpm)
